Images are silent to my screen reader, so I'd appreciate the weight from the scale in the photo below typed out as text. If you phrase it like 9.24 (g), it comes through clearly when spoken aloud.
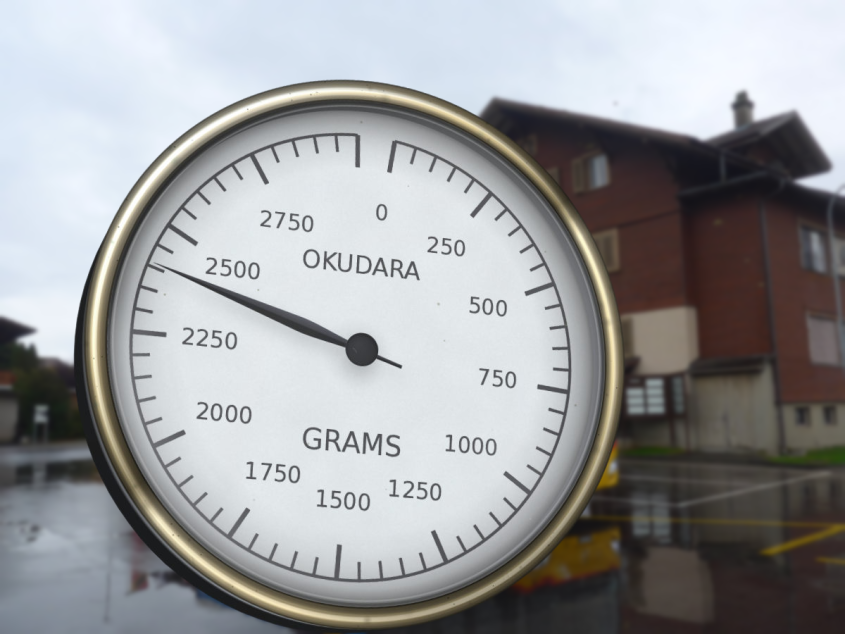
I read 2400 (g)
